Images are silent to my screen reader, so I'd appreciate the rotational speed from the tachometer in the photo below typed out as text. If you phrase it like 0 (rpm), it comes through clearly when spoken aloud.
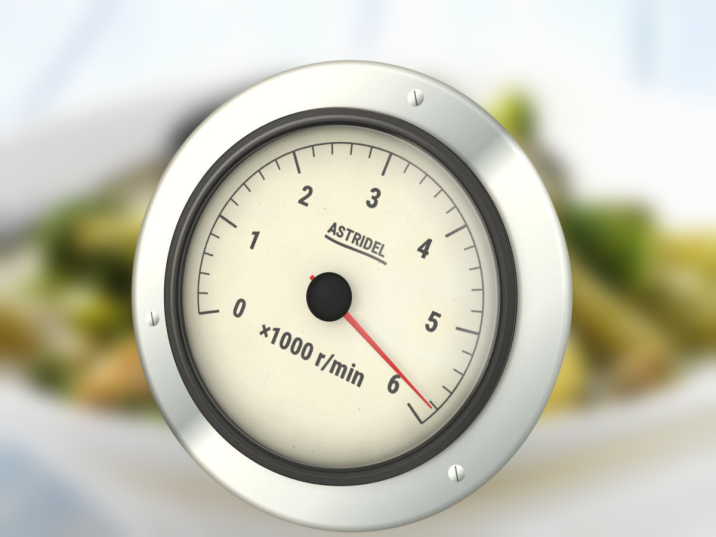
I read 5800 (rpm)
